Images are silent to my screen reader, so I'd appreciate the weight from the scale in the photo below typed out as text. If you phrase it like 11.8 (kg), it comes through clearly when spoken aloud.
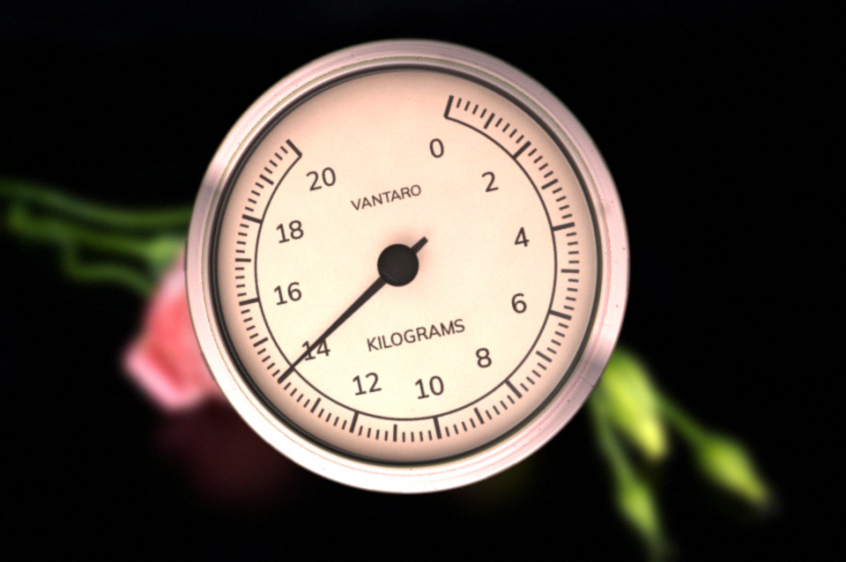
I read 14 (kg)
